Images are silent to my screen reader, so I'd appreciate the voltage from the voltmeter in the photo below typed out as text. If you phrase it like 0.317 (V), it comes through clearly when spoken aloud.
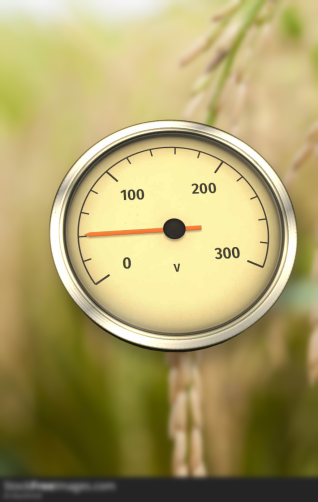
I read 40 (V)
